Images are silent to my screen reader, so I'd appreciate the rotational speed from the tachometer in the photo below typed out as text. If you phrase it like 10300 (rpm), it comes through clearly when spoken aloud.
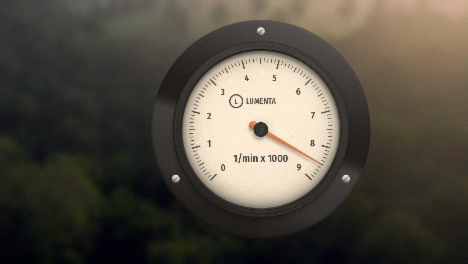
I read 8500 (rpm)
